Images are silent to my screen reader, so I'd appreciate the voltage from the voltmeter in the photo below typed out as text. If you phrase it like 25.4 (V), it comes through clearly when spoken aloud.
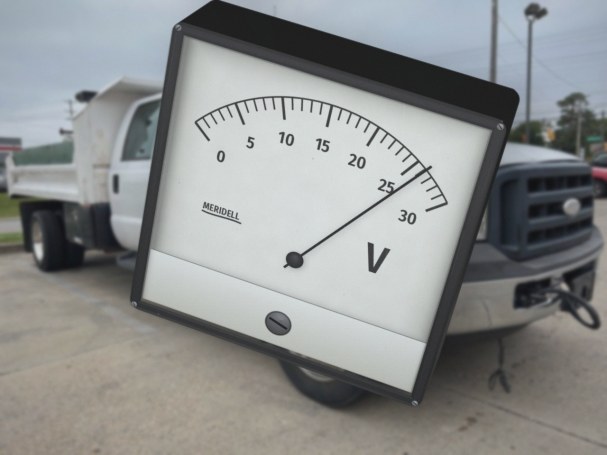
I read 26 (V)
